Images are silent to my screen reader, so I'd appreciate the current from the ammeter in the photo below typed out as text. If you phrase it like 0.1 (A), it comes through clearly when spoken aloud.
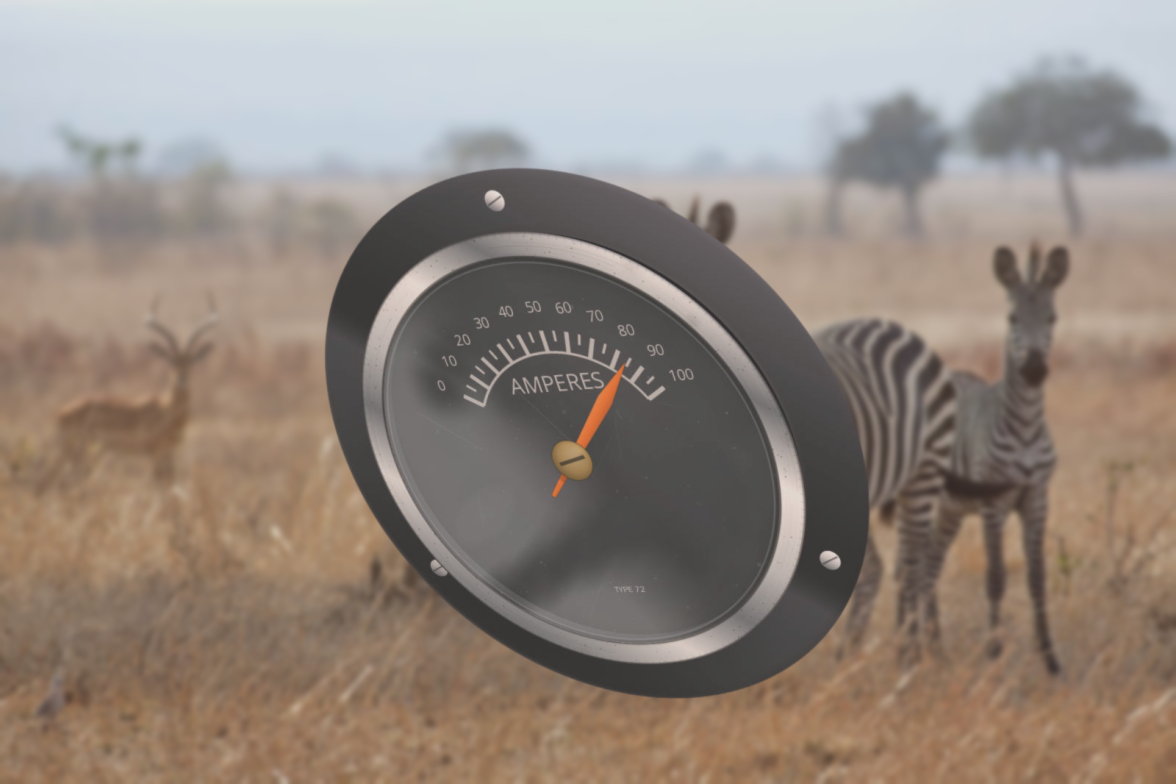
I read 85 (A)
